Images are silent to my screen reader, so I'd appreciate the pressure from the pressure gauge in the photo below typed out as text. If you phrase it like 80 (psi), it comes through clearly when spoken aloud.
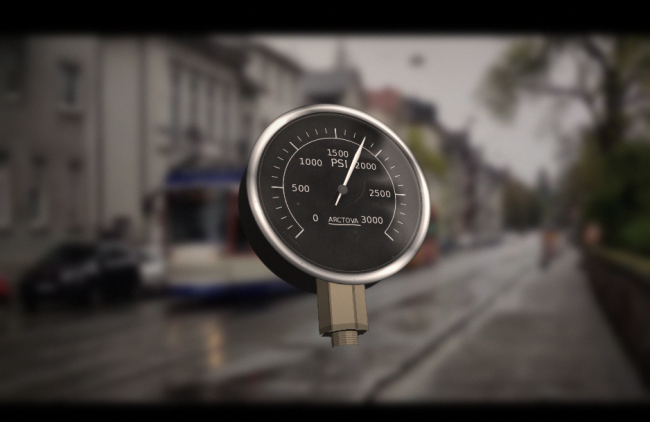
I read 1800 (psi)
